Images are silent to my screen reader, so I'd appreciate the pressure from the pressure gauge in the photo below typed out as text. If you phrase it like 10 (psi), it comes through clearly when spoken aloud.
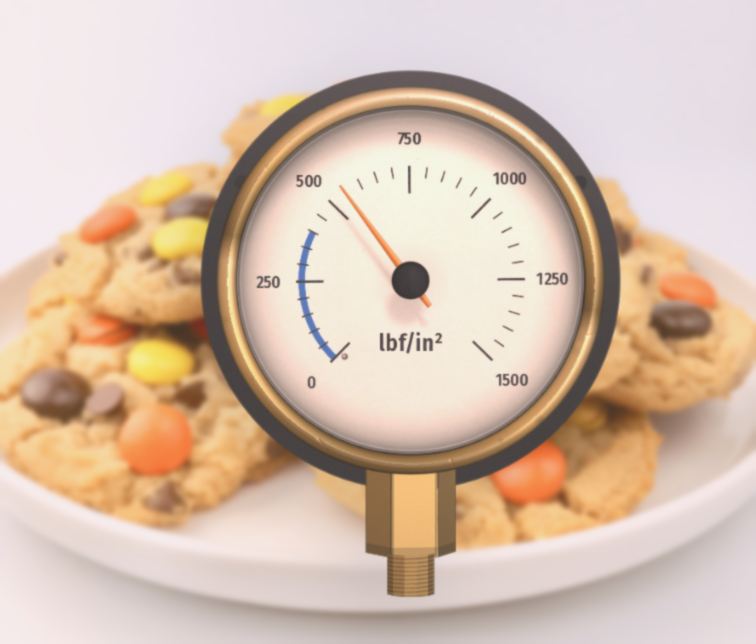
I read 550 (psi)
